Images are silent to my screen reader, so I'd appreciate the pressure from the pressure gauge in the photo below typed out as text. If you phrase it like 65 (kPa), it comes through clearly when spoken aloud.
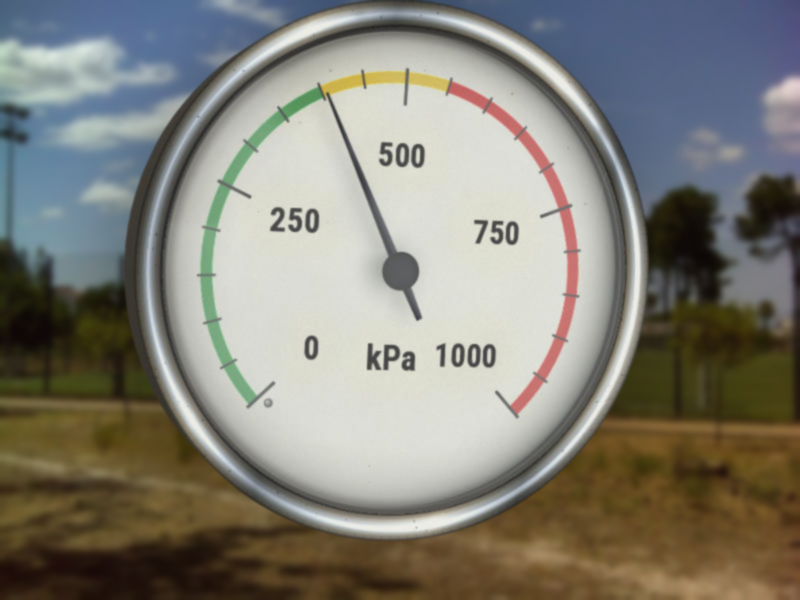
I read 400 (kPa)
